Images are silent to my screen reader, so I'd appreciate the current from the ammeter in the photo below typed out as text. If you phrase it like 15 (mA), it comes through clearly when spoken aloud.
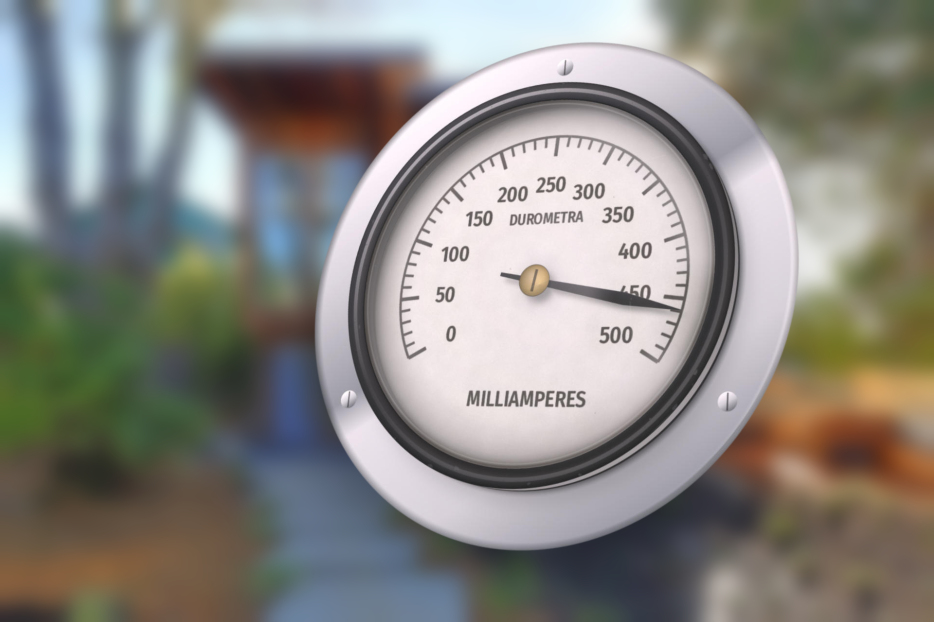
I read 460 (mA)
